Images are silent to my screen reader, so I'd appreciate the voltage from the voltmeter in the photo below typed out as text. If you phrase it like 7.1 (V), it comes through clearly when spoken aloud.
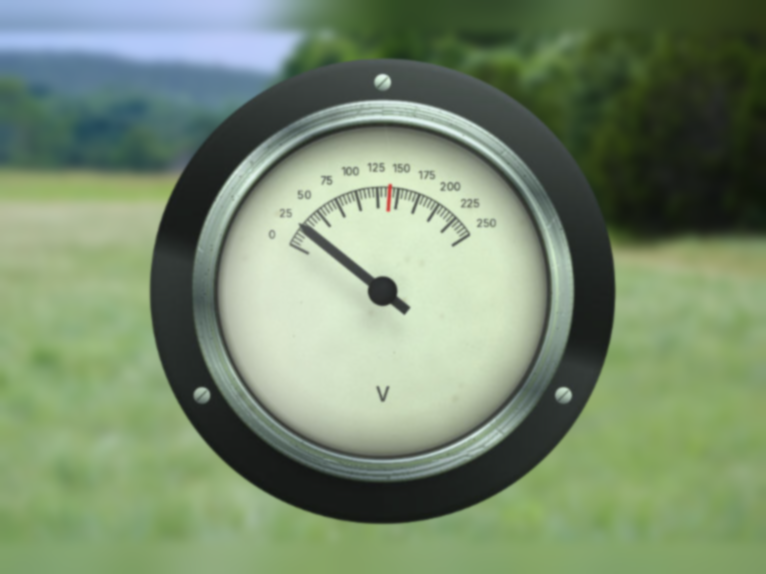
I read 25 (V)
